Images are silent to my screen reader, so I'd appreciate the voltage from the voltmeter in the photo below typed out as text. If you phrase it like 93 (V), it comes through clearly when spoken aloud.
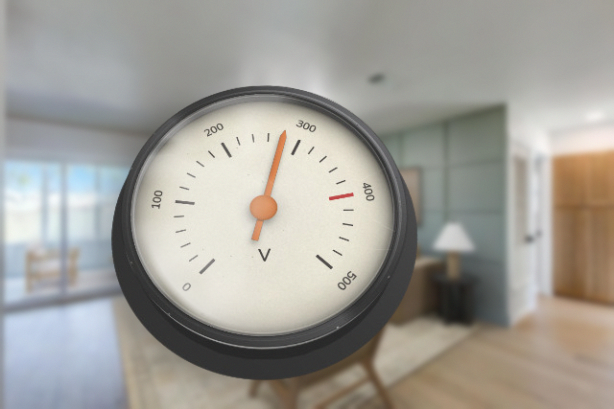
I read 280 (V)
